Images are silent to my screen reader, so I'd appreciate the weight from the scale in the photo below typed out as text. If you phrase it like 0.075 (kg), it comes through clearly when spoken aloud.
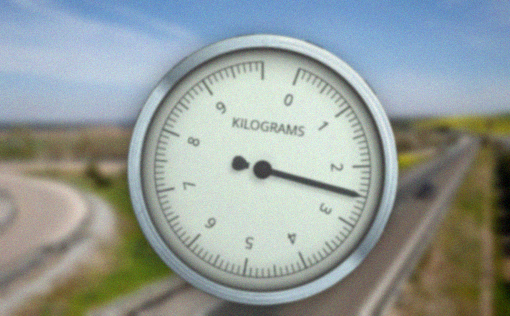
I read 2.5 (kg)
